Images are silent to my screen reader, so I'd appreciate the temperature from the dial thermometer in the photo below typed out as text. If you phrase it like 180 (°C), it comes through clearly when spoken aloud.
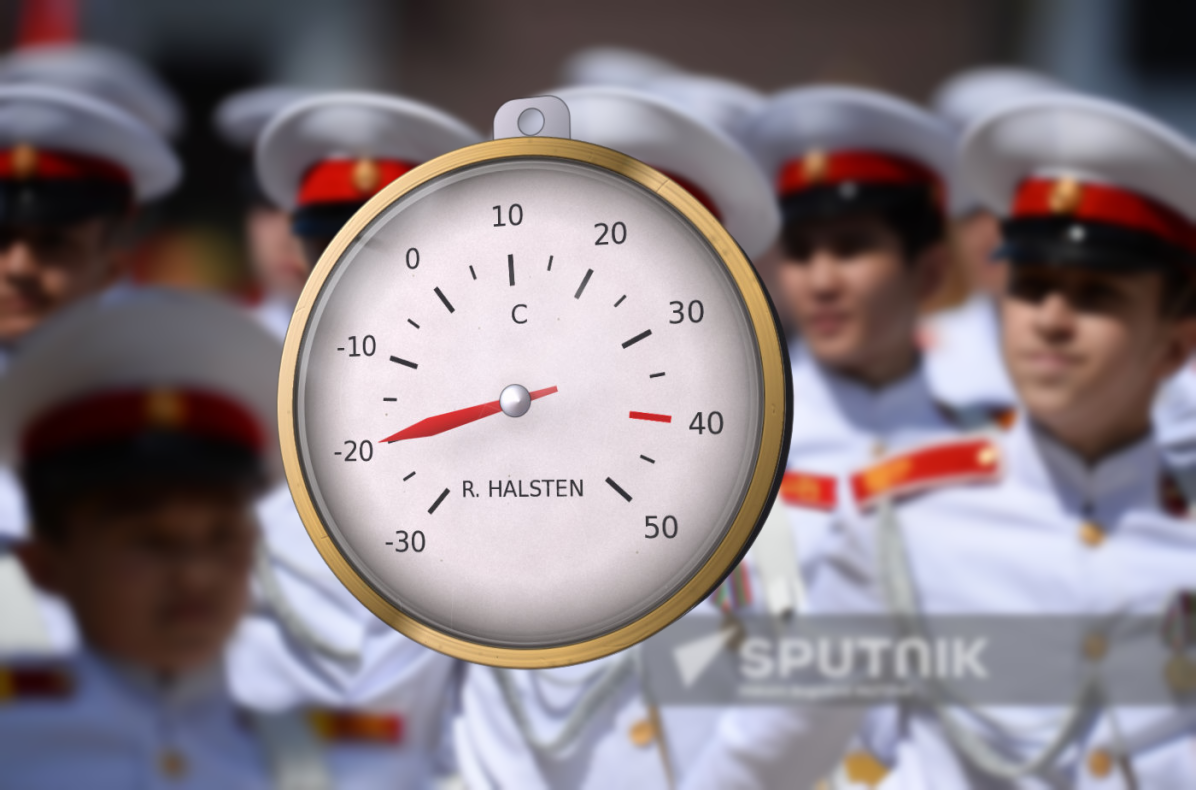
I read -20 (°C)
